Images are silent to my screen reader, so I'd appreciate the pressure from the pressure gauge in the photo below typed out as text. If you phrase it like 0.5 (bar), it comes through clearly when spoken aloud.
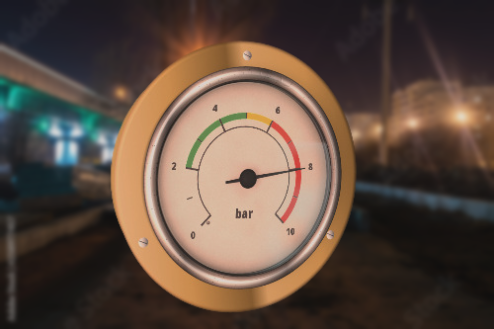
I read 8 (bar)
